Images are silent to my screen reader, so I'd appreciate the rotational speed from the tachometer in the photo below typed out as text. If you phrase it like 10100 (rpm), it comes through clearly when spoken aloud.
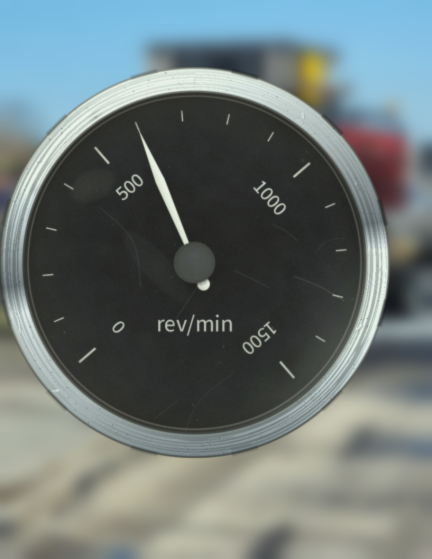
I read 600 (rpm)
